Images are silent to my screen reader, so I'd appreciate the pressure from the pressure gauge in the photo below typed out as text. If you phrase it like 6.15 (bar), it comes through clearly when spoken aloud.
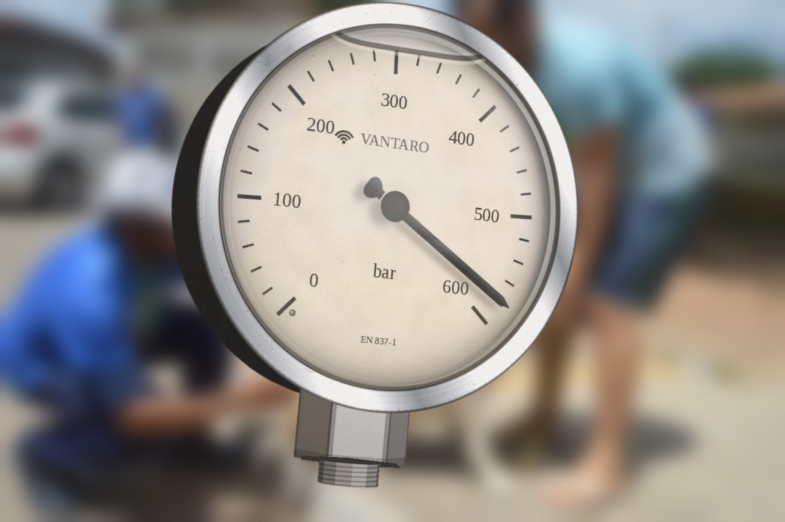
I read 580 (bar)
